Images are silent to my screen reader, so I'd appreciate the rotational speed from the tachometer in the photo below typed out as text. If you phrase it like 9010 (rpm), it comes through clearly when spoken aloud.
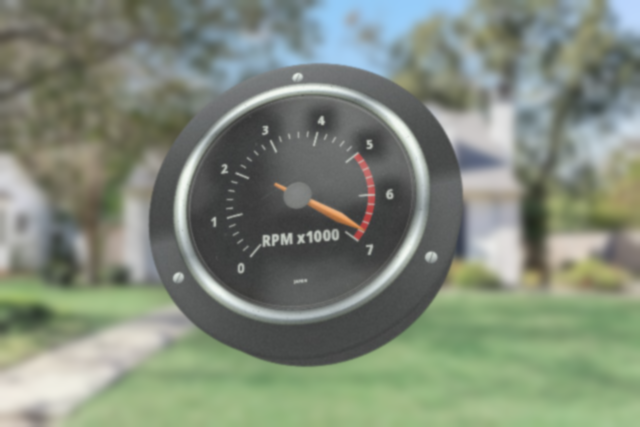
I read 6800 (rpm)
